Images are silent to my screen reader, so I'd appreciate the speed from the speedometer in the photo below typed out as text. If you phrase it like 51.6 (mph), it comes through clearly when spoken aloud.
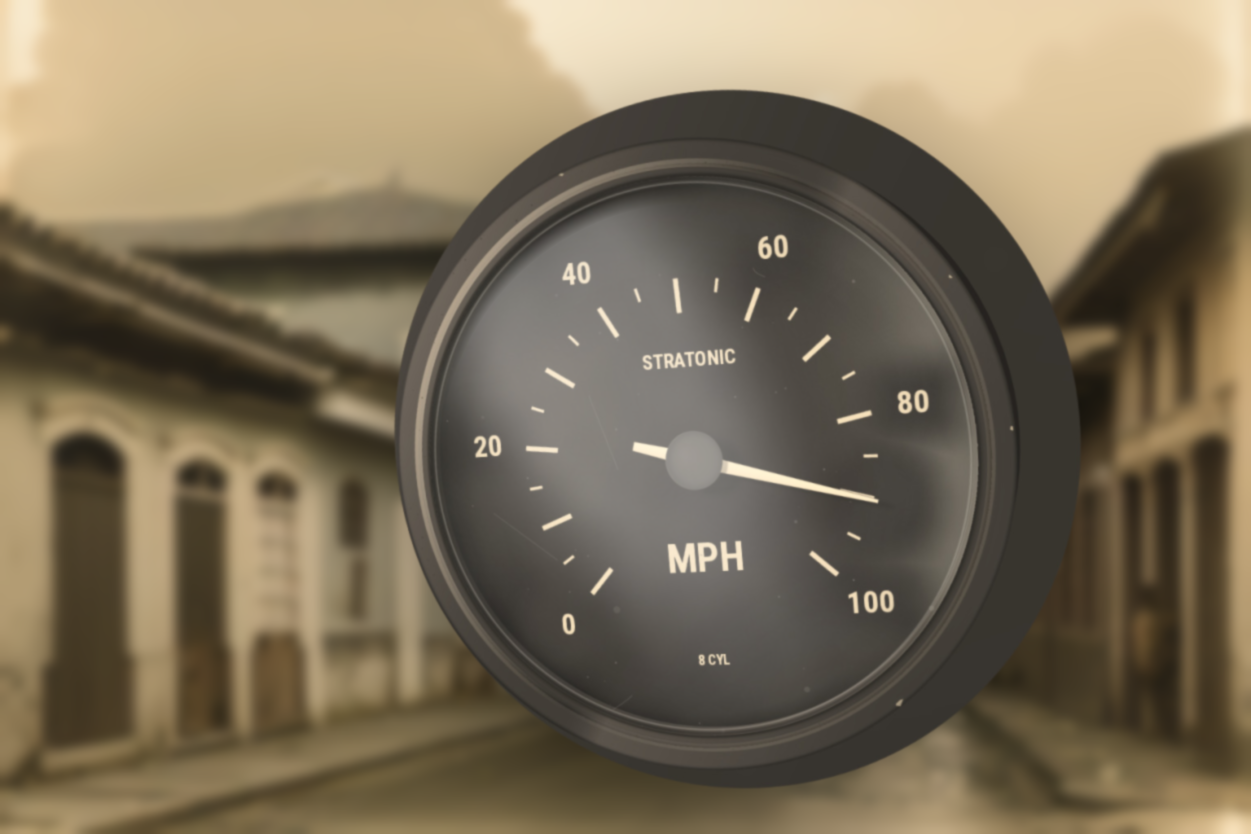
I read 90 (mph)
